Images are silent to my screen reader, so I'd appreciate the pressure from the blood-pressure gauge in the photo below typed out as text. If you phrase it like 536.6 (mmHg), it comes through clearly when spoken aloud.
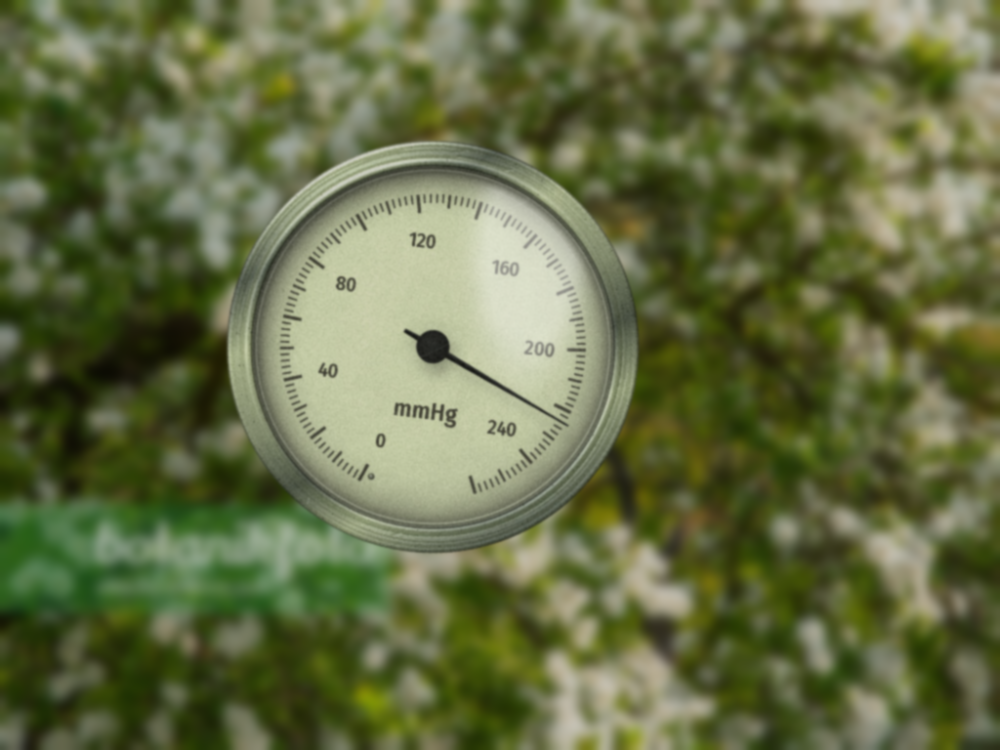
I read 224 (mmHg)
